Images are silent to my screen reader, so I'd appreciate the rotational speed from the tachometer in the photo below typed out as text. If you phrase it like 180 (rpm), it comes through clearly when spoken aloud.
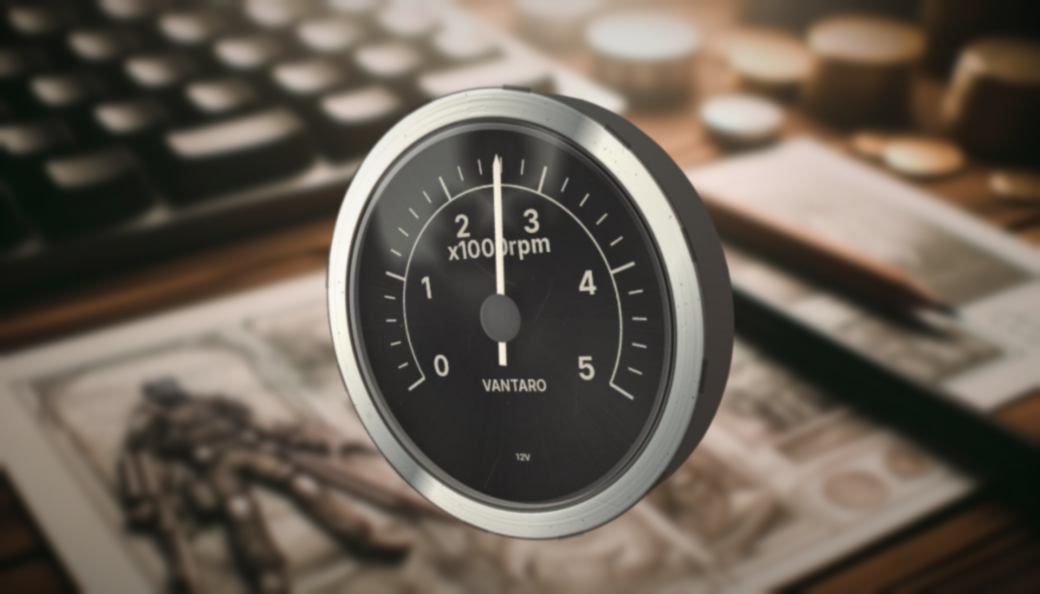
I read 2600 (rpm)
